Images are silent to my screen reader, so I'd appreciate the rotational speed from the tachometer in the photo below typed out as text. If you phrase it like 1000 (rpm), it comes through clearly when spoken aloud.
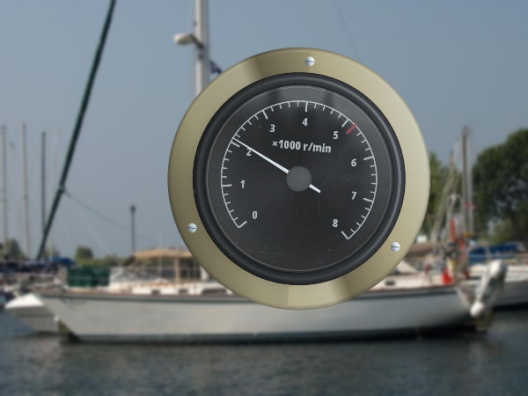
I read 2100 (rpm)
